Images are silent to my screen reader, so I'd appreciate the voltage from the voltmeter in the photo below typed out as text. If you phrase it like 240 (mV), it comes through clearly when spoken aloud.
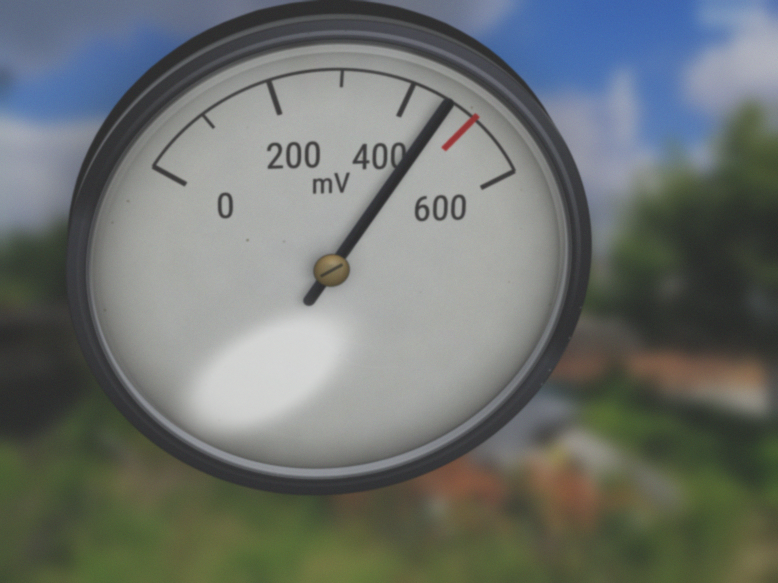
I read 450 (mV)
